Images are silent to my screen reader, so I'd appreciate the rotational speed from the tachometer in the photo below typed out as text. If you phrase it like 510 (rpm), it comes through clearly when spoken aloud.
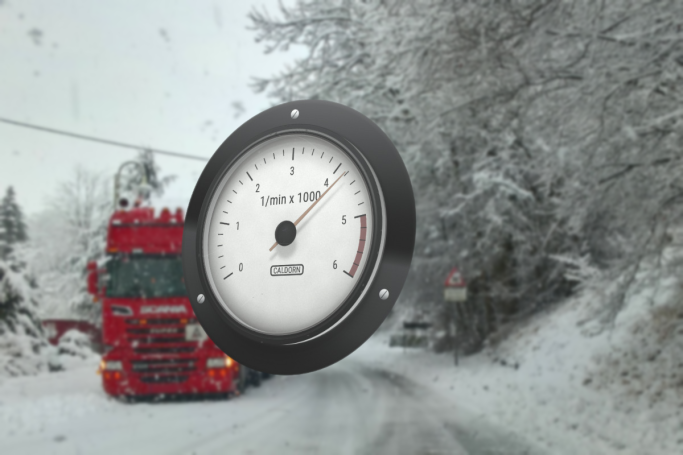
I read 4200 (rpm)
